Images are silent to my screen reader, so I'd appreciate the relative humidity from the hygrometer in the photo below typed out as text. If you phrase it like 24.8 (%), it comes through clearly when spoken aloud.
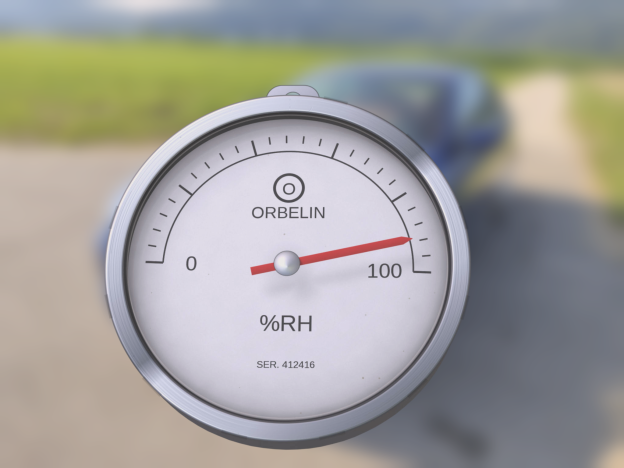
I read 92 (%)
